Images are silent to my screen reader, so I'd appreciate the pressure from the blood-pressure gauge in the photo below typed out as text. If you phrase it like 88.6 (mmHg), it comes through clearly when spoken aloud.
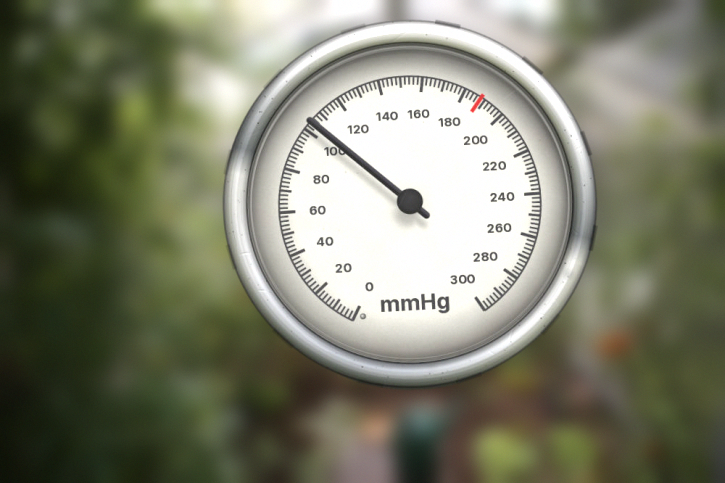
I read 104 (mmHg)
